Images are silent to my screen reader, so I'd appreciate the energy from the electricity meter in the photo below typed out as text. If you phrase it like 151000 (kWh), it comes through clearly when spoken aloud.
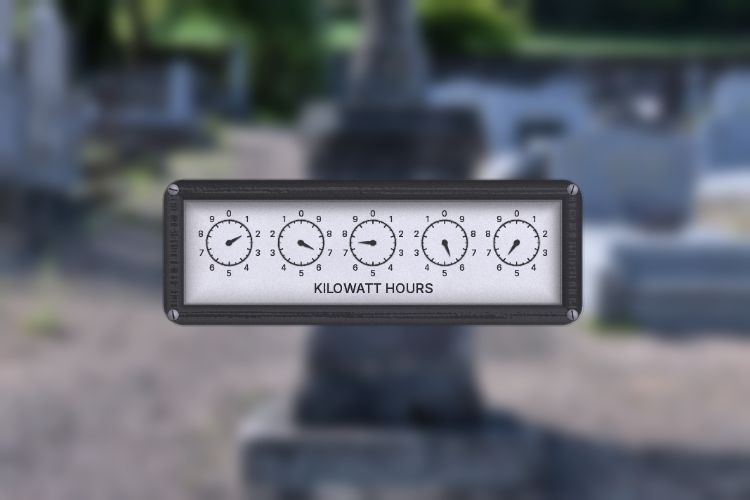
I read 16756 (kWh)
